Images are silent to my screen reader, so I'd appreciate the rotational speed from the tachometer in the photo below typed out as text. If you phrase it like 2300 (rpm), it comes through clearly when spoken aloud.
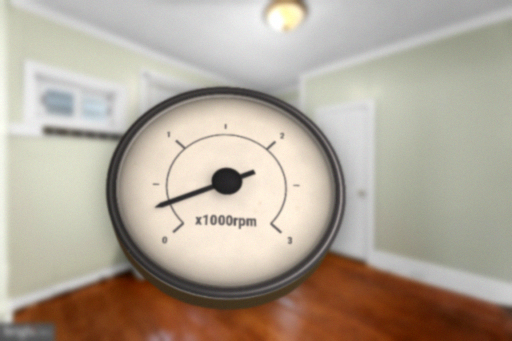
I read 250 (rpm)
